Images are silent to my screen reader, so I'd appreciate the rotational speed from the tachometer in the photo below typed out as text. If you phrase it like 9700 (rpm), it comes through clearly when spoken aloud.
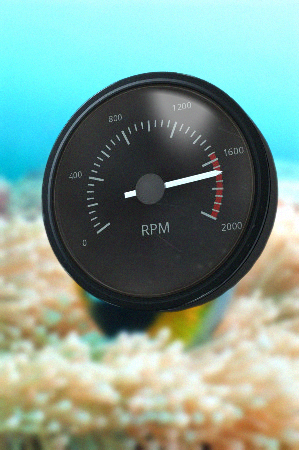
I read 1700 (rpm)
